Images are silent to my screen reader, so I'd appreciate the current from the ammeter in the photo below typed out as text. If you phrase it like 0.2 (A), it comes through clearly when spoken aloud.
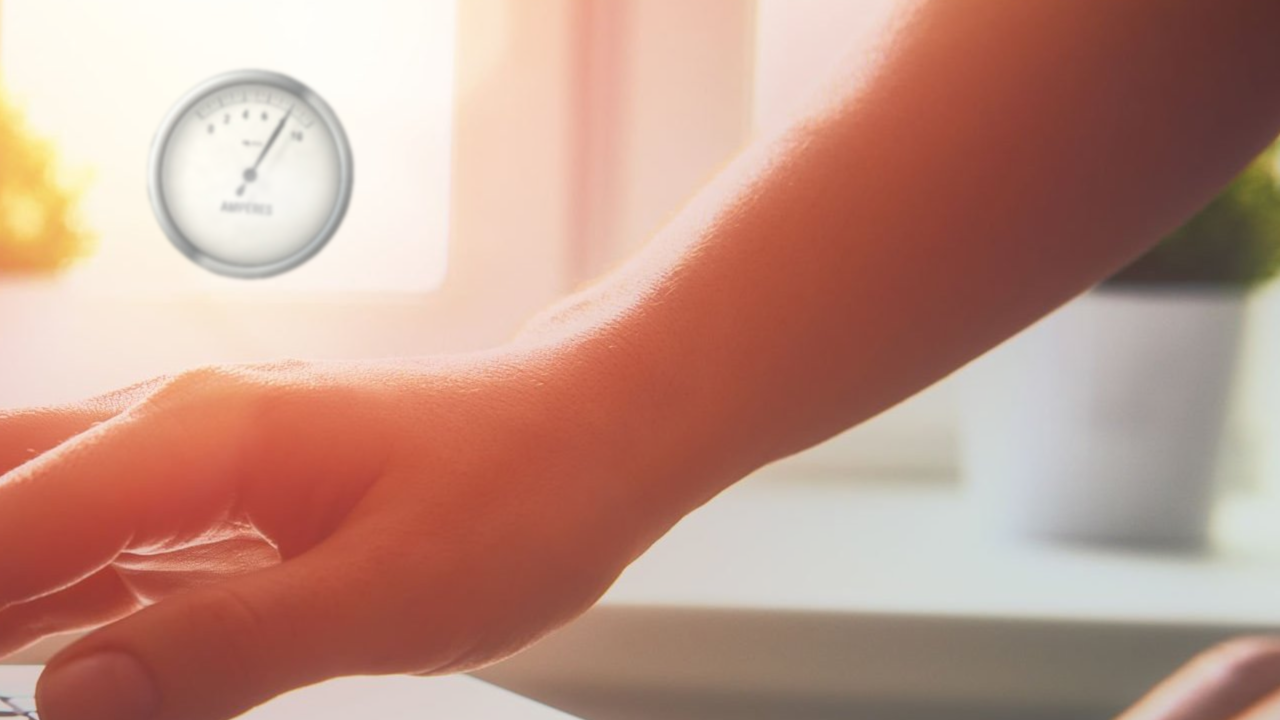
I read 8 (A)
